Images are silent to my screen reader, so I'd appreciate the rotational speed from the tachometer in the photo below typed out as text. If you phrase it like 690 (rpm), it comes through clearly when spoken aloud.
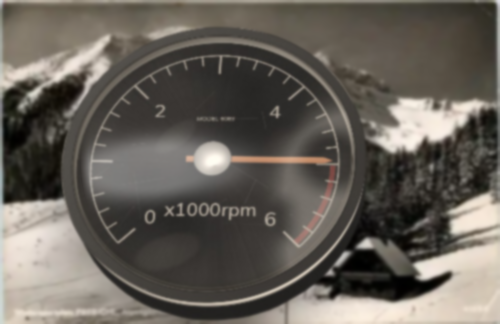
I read 5000 (rpm)
